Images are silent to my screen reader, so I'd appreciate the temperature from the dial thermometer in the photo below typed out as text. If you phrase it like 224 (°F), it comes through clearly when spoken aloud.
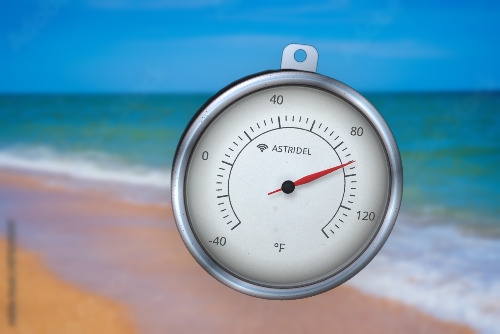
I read 92 (°F)
